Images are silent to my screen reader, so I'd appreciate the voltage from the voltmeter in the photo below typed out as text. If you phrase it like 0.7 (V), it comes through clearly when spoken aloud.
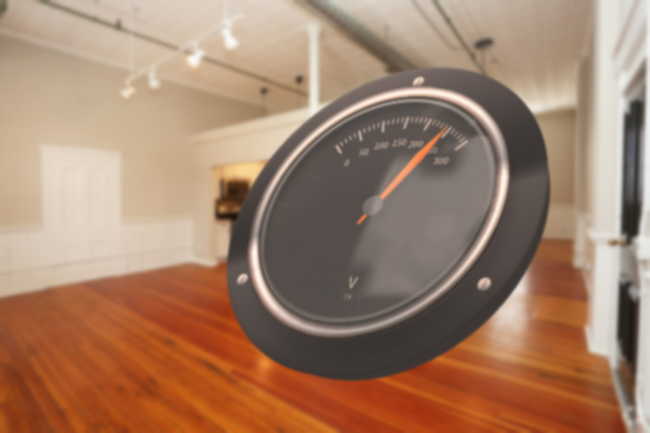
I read 250 (V)
